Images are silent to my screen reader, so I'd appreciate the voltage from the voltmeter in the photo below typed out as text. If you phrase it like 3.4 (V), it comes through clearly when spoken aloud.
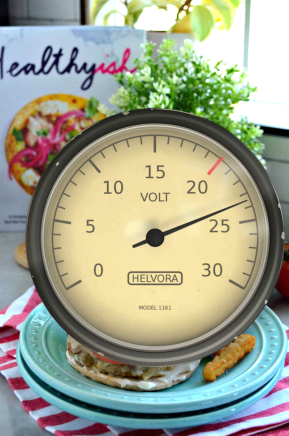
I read 23.5 (V)
